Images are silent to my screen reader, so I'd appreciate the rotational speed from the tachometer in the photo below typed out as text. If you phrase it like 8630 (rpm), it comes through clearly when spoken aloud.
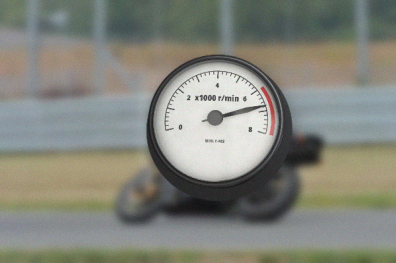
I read 6800 (rpm)
